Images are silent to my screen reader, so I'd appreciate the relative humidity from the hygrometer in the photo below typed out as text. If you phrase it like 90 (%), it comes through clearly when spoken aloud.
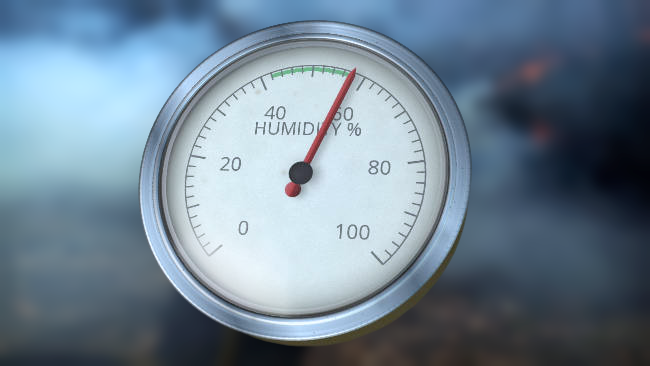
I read 58 (%)
